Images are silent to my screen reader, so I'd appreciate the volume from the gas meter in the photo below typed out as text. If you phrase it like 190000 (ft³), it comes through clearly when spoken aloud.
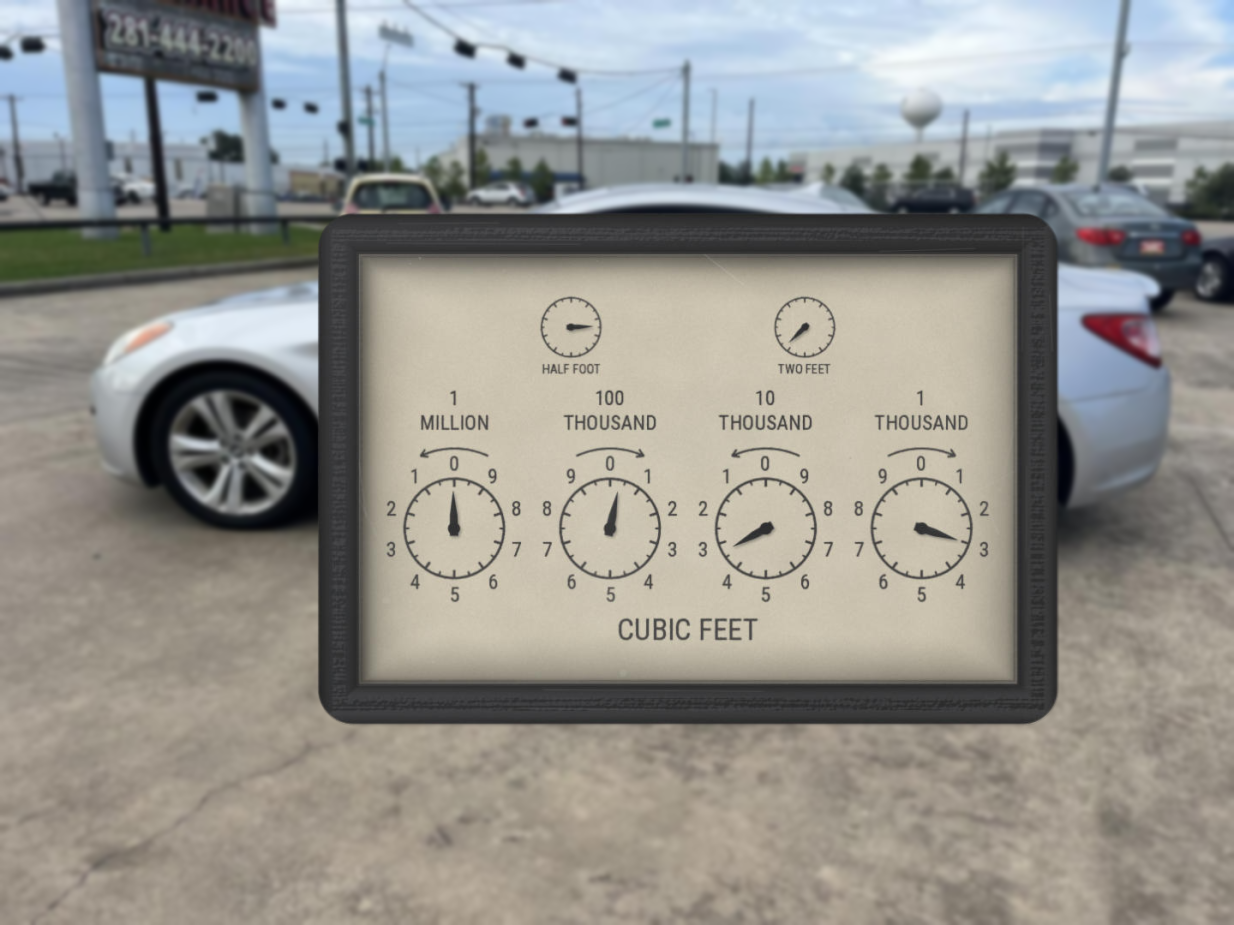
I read 3300 (ft³)
